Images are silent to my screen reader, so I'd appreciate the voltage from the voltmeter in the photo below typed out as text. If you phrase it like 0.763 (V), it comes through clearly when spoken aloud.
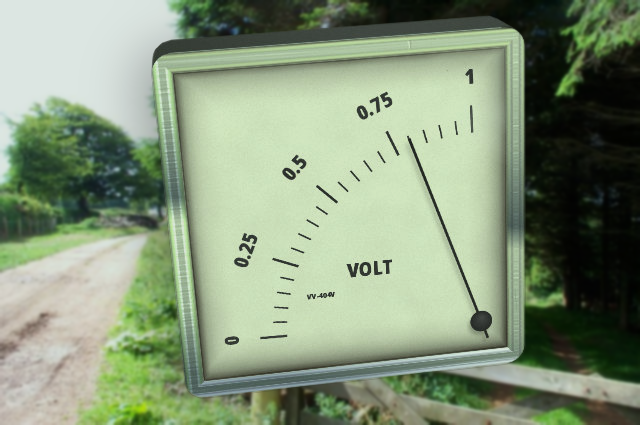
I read 0.8 (V)
